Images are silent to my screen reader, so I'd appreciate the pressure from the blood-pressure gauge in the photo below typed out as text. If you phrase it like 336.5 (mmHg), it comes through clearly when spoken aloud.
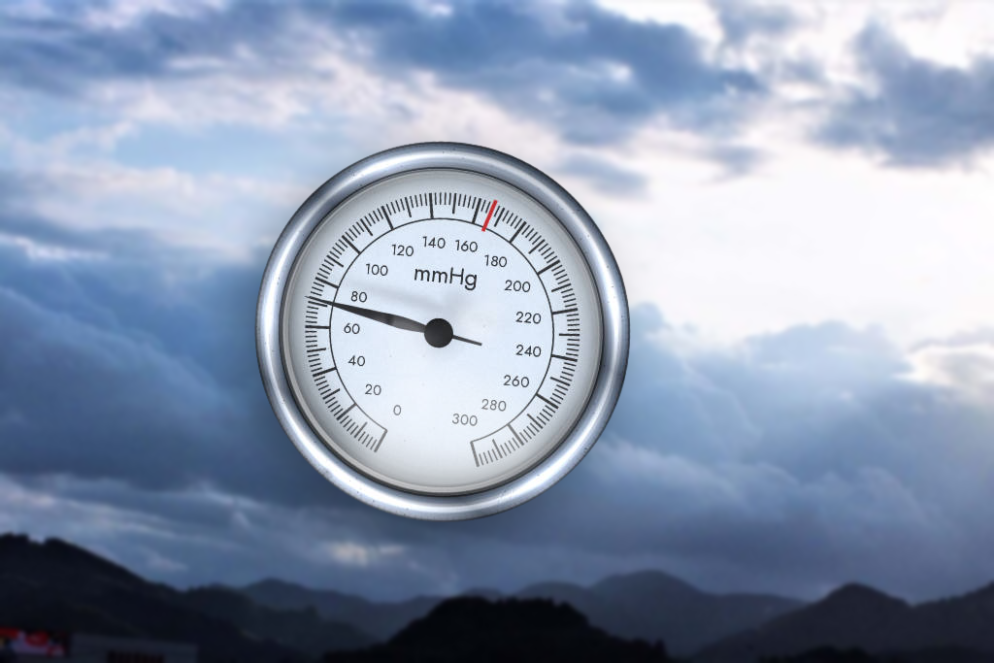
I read 72 (mmHg)
